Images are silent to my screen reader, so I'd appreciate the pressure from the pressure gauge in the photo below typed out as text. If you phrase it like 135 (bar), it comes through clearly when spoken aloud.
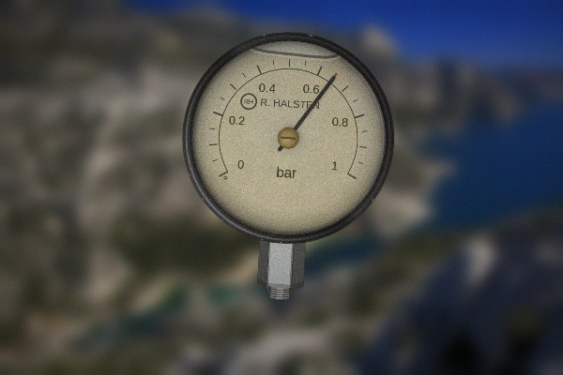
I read 0.65 (bar)
